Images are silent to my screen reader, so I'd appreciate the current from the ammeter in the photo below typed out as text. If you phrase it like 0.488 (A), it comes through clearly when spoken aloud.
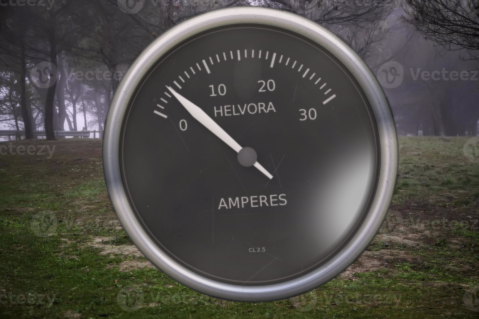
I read 4 (A)
